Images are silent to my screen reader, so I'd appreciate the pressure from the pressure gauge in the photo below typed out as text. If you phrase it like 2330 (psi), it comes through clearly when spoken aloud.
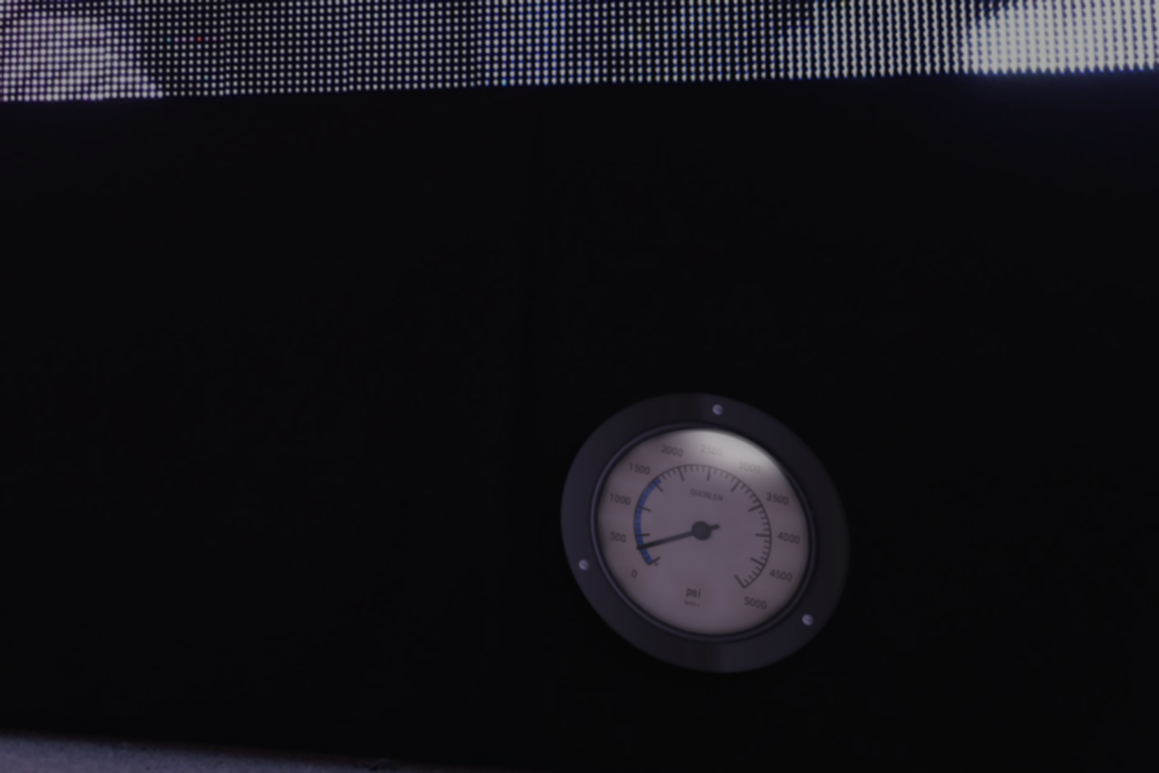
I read 300 (psi)
